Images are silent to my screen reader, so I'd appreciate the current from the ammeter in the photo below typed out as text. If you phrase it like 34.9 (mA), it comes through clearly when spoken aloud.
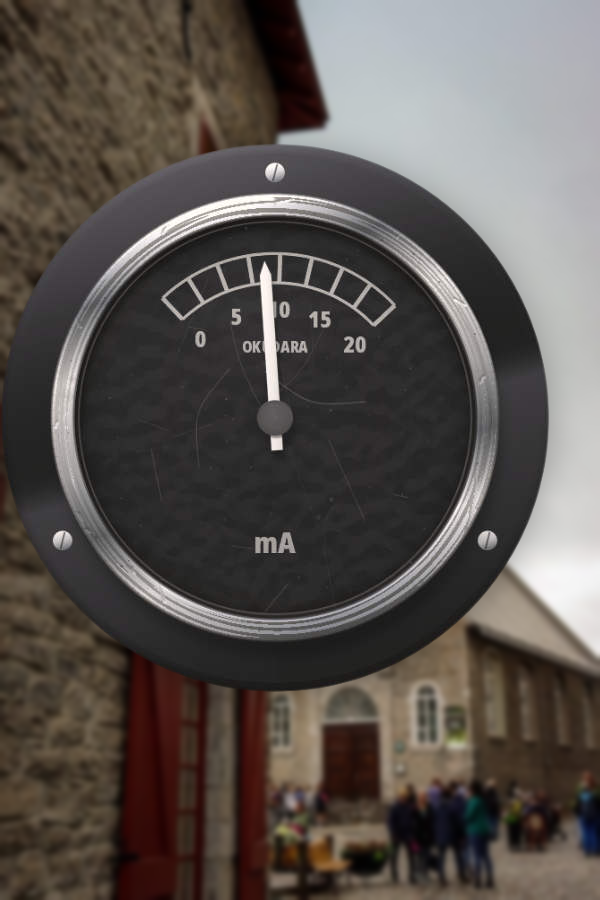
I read 8.75 (mA)
